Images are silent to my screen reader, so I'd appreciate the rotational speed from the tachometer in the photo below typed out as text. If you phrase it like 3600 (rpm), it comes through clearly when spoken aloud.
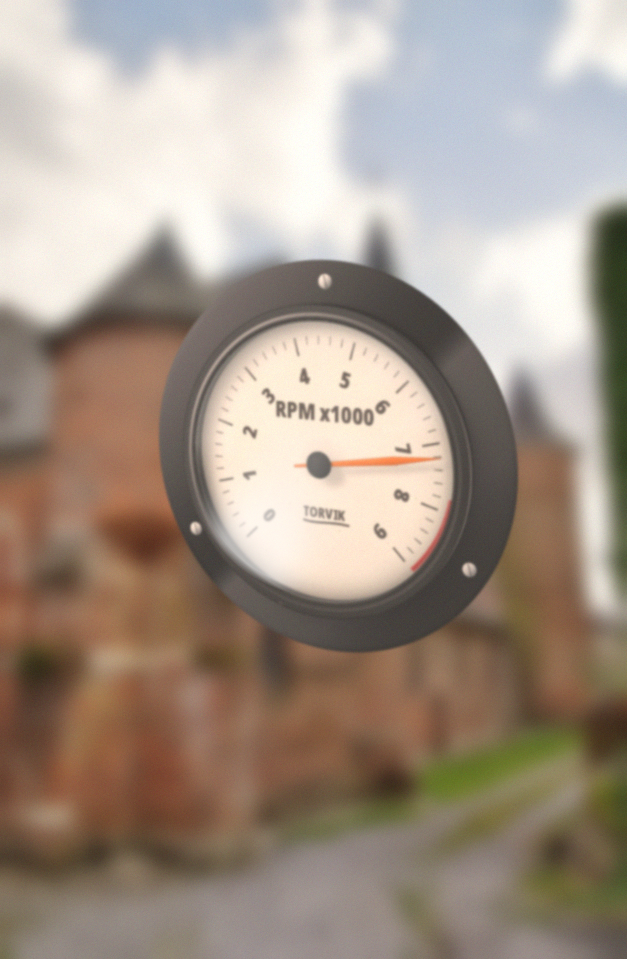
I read 7200 (rpm)
